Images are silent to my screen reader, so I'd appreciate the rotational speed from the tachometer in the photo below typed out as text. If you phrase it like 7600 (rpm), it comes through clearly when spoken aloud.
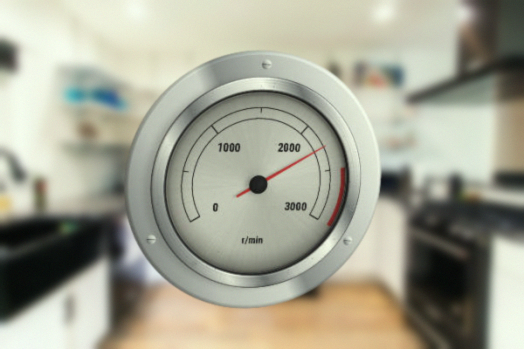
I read 2250 (rpm)
